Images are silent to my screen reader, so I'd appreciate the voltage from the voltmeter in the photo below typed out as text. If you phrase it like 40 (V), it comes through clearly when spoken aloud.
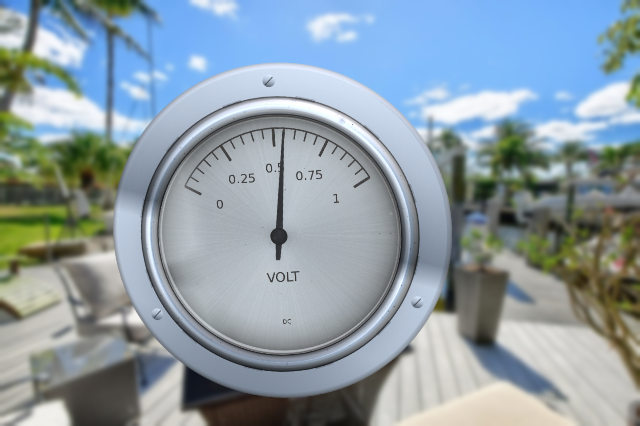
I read 0.55 (V)
